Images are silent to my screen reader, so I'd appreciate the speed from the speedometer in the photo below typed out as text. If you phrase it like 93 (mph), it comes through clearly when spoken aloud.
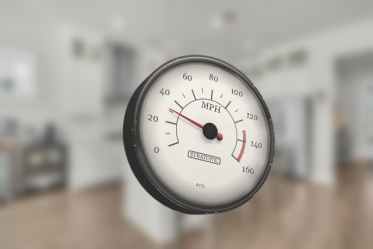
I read 30 (mph)
